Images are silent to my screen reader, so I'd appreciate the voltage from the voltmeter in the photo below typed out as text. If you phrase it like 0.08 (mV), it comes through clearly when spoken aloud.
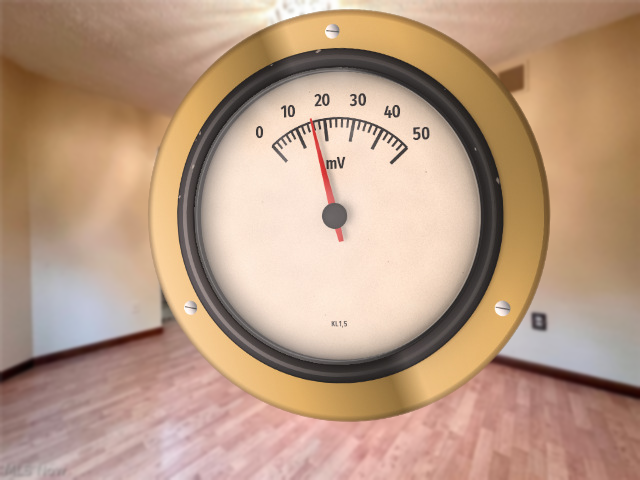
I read 16 (mV)
